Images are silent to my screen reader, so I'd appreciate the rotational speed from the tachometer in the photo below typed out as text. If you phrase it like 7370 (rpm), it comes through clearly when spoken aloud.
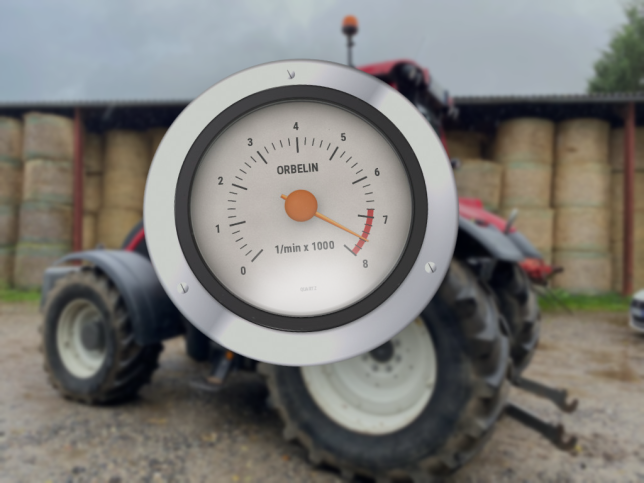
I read 7600 (rpm)
